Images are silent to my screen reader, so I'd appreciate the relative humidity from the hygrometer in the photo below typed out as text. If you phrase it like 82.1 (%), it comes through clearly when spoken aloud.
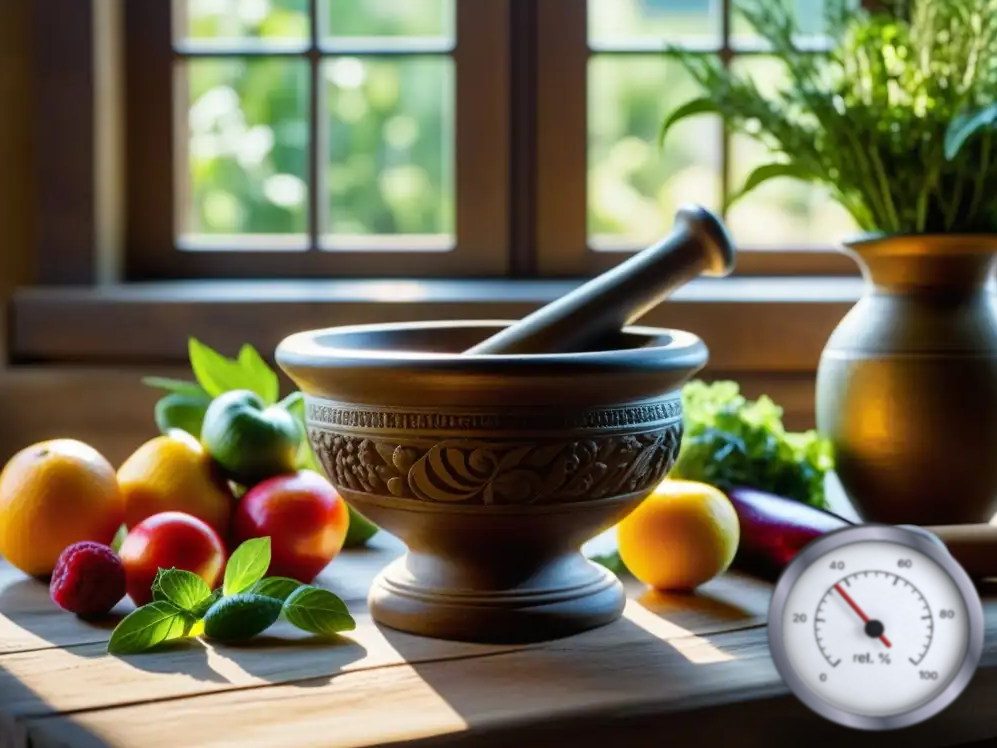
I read 36 (%)
